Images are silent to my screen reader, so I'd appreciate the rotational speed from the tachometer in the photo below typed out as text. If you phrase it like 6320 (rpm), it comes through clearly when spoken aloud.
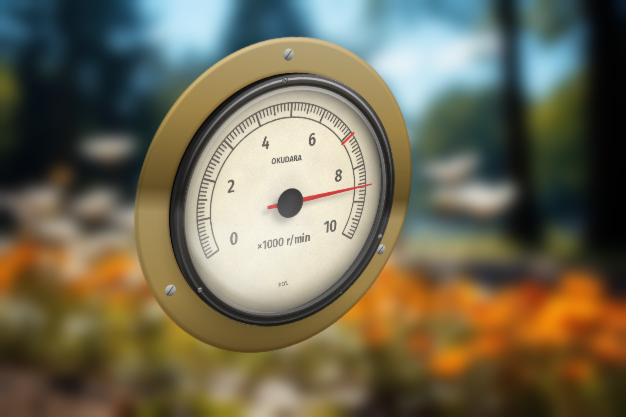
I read 8500 (rpm)
